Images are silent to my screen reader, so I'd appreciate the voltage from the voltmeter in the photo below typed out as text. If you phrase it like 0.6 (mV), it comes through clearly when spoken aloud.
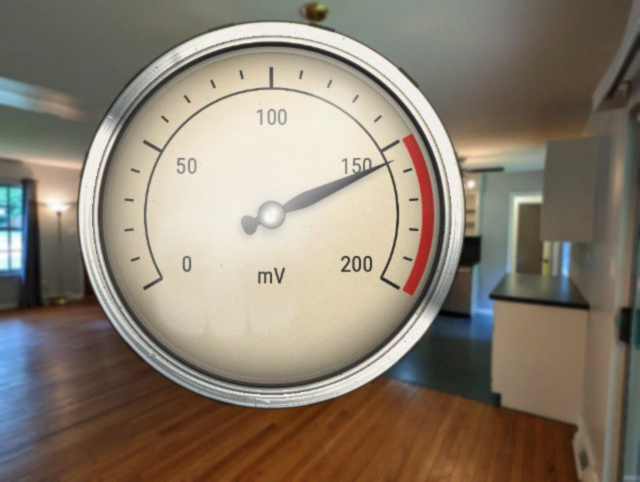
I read 155 (mV)
